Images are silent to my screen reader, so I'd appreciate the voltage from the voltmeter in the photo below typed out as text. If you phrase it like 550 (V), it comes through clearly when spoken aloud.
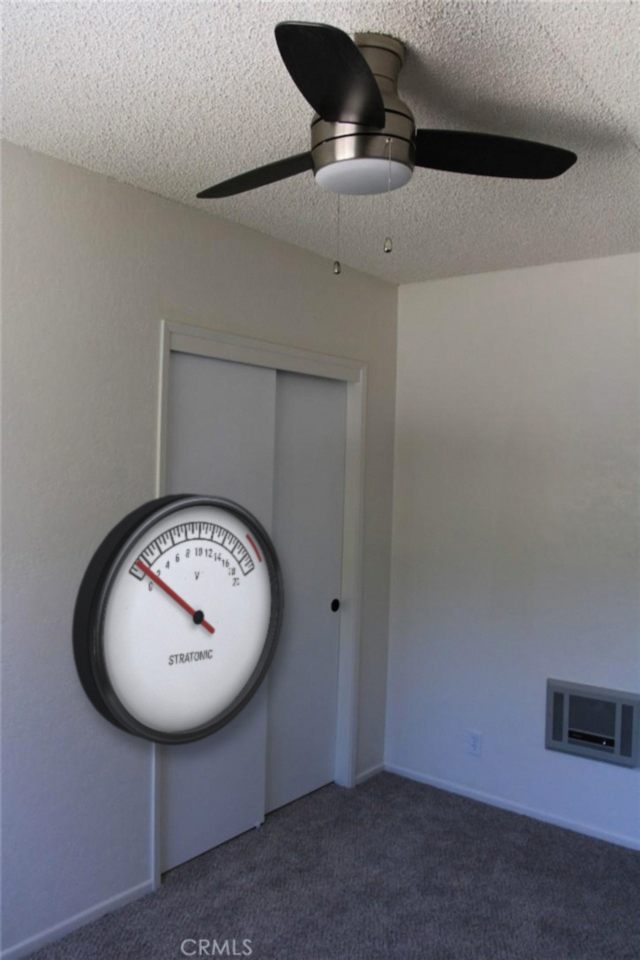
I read 1 (V)
